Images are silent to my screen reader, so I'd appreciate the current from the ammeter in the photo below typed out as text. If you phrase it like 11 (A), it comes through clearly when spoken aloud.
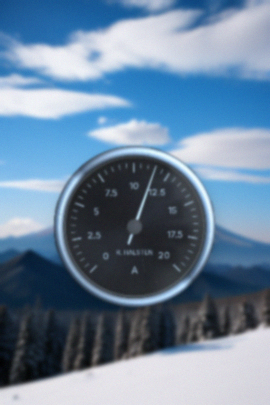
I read 11.5 (A)
